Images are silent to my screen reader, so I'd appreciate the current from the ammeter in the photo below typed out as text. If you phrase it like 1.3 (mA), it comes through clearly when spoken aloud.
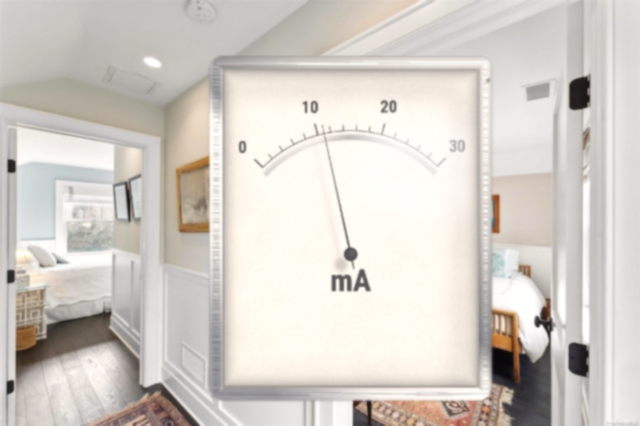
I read 11 (mA)
